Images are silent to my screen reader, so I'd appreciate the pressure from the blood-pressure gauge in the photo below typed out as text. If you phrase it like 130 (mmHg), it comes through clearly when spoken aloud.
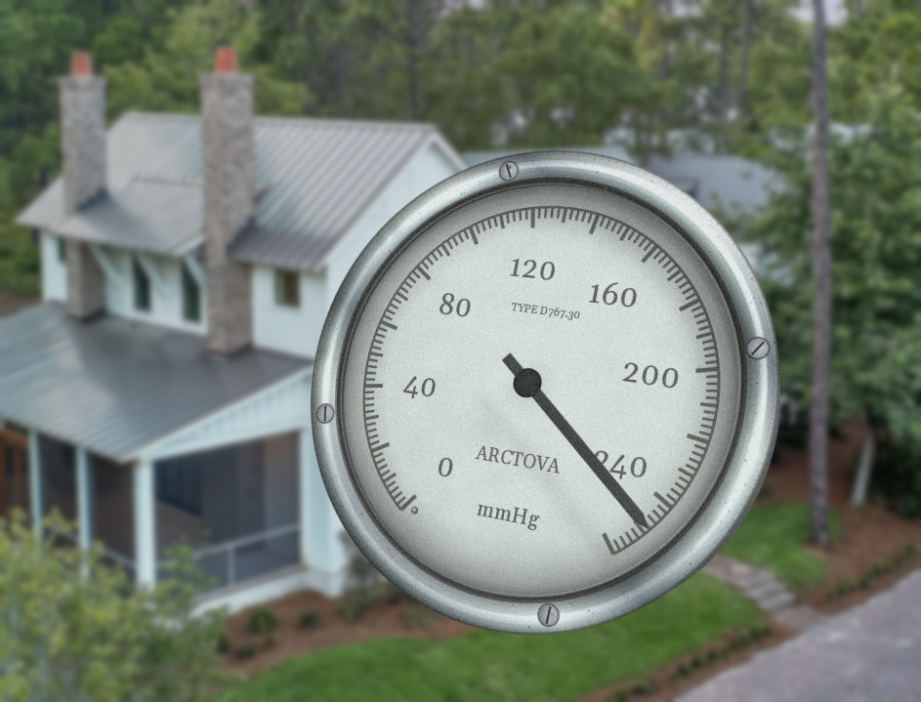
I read 248 (mmHg)
